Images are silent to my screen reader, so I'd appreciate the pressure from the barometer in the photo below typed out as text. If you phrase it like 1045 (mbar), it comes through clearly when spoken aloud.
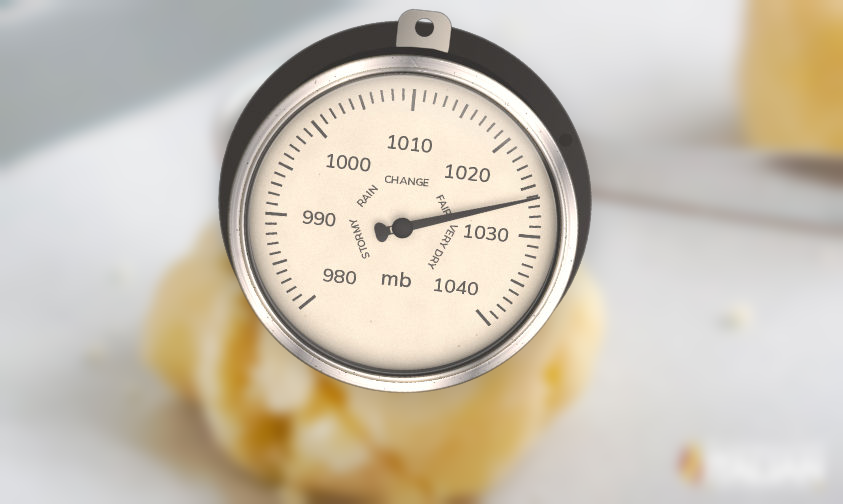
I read 1026 (mbar)
